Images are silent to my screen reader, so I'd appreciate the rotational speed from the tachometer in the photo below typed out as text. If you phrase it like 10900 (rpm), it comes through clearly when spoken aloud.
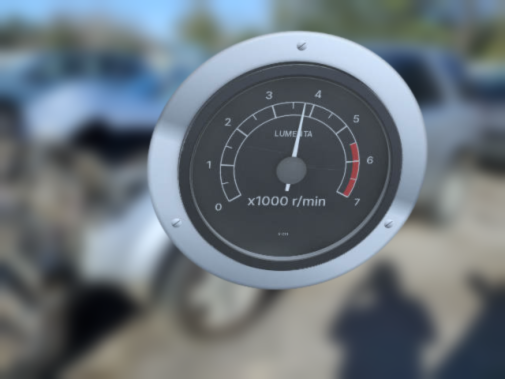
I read 3750 (rpm)
